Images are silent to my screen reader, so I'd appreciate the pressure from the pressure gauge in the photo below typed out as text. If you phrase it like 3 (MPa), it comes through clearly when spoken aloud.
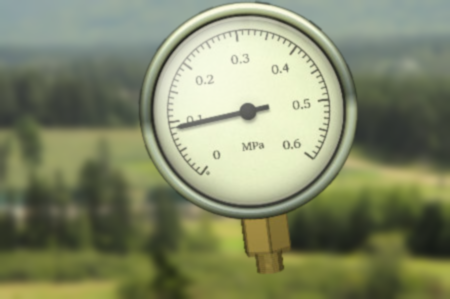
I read 0.09 (MPa)
